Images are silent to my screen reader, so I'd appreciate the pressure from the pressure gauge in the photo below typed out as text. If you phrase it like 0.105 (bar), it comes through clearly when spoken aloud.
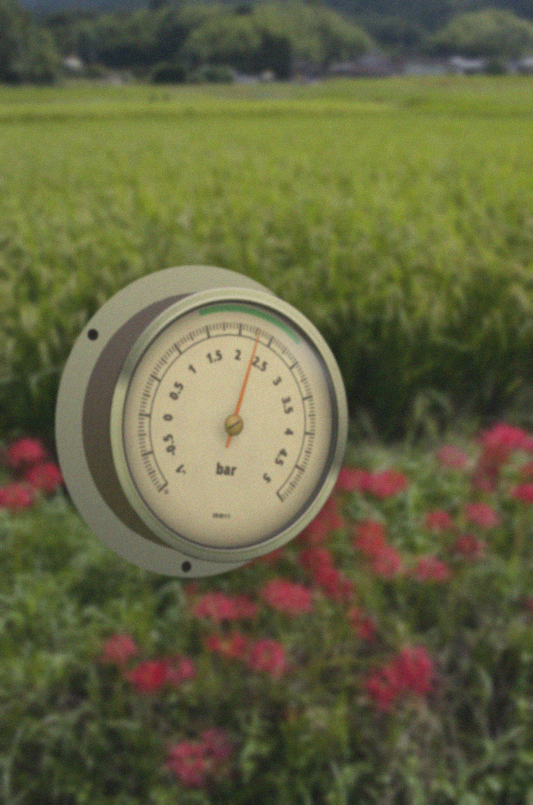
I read 2.25 (bar)
